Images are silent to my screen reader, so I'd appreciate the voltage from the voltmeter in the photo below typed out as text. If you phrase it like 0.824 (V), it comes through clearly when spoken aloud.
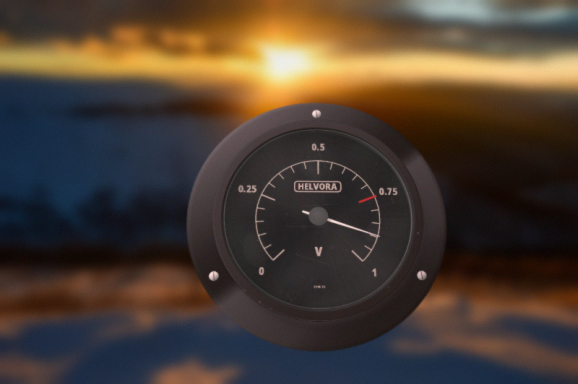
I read 0.9 (V)
